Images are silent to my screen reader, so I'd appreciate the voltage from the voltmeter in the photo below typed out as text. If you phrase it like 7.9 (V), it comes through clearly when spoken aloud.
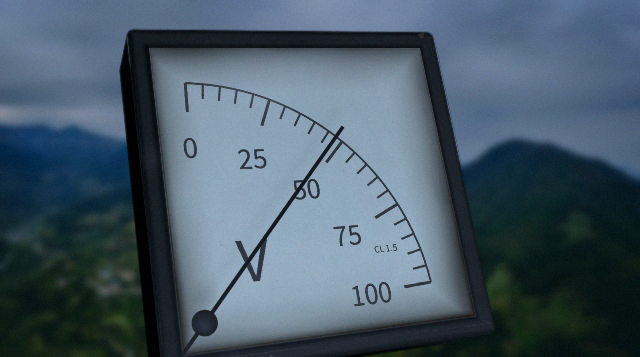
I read 47.5 (V)
